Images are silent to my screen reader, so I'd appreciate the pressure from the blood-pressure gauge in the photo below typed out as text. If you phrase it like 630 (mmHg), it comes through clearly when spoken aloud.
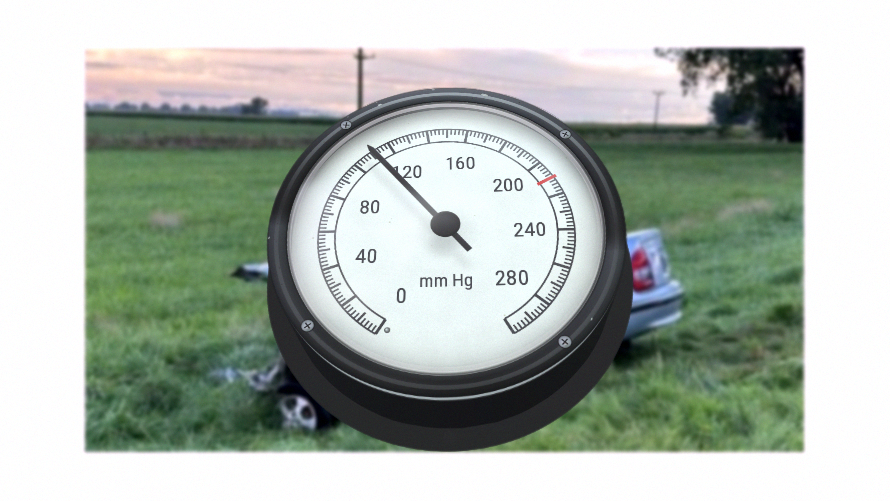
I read 110 (mmHg)
